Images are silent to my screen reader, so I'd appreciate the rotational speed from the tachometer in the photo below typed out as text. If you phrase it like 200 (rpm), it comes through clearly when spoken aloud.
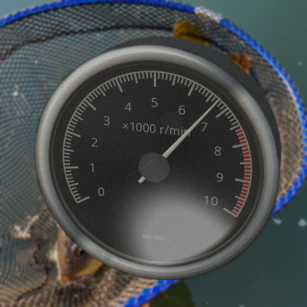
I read 6700 (rpm)
